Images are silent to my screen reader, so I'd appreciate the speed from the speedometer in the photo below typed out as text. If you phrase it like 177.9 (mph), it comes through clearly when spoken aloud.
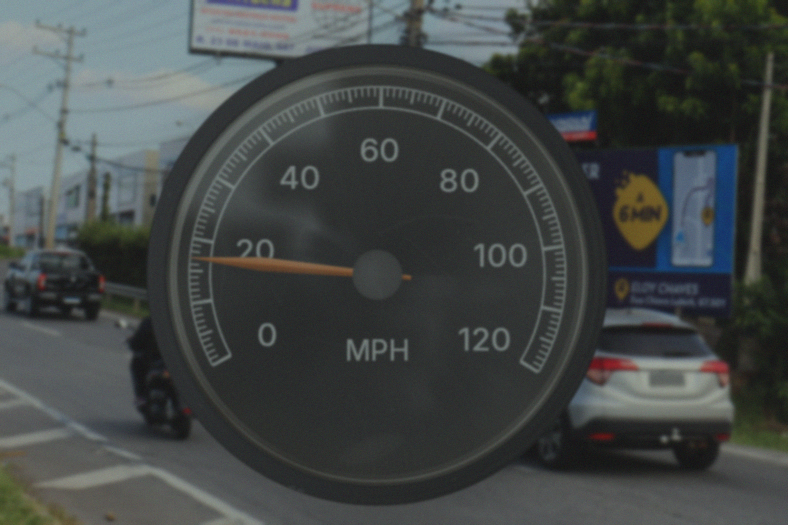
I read 17 (mph)
